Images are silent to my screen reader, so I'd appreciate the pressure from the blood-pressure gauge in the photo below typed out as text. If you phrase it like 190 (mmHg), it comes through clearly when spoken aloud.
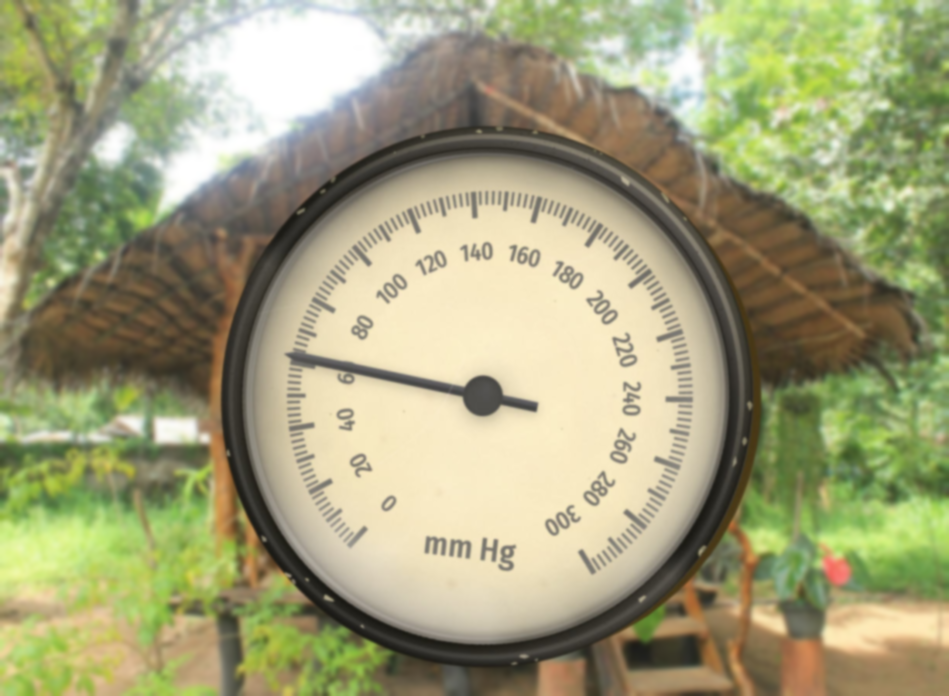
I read 62 (mmHg)
